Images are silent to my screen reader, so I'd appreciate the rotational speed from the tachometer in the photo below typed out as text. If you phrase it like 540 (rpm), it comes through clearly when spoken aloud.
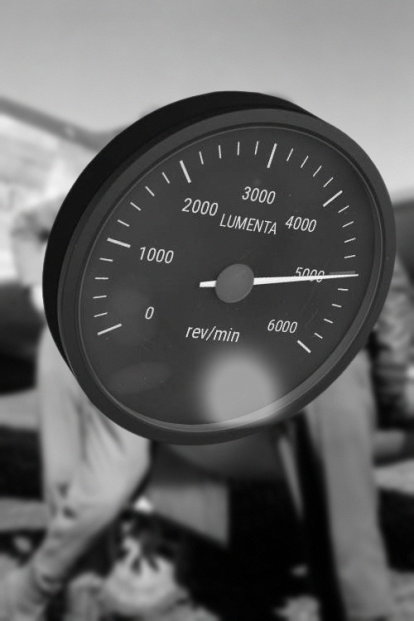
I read 5000 (rpm)
